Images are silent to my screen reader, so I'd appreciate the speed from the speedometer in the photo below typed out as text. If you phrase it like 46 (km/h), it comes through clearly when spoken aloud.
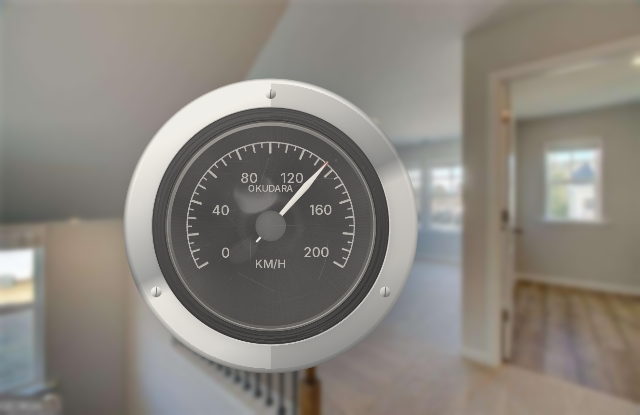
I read 135 (km/h)
